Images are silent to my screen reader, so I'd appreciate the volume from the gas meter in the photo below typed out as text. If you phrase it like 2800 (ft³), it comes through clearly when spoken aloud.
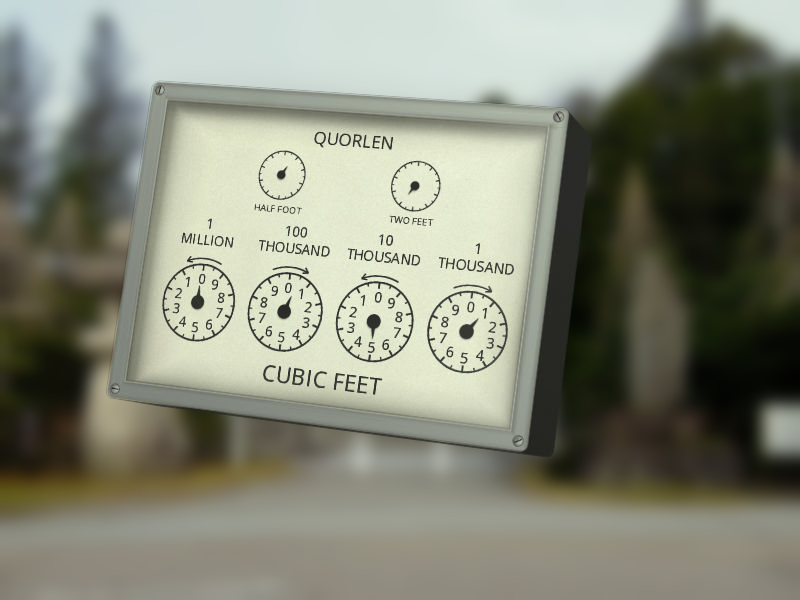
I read 5100 (ft³)
